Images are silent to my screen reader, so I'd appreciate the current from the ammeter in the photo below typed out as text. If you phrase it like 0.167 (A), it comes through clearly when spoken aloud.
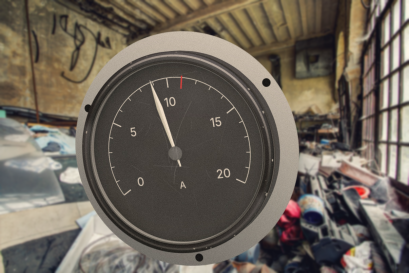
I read 9 (A)
